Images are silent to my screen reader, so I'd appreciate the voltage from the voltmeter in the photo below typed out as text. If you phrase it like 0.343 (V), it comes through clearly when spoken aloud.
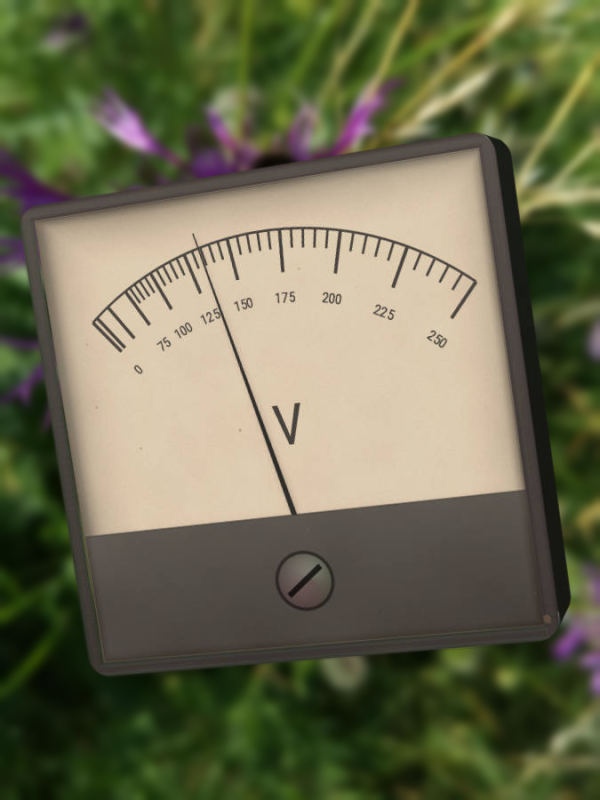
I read 135 (V)
